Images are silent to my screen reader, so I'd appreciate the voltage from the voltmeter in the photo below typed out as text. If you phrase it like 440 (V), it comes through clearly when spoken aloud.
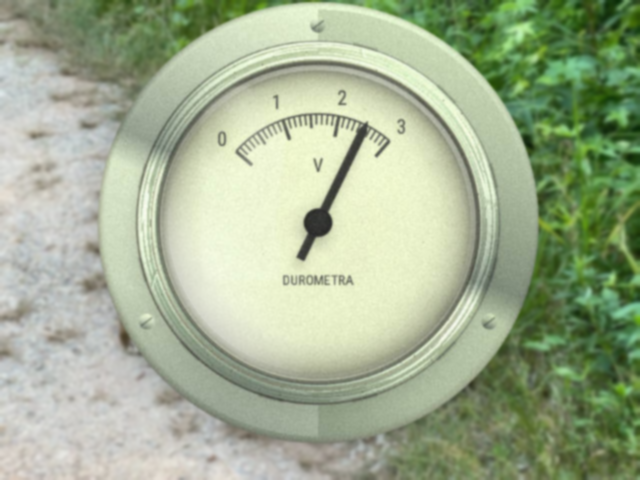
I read 2.5 (V)
